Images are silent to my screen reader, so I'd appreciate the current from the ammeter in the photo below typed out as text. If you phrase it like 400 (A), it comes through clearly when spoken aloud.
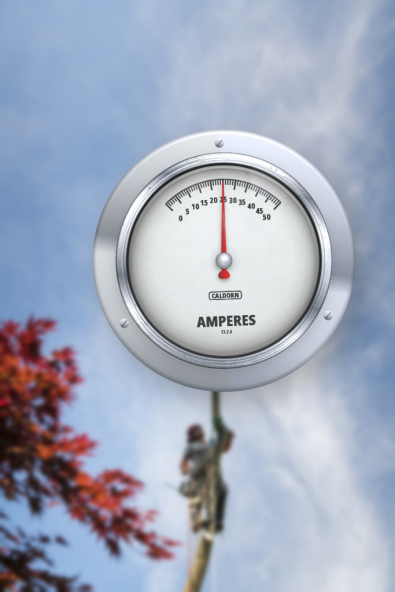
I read 25 (A)
